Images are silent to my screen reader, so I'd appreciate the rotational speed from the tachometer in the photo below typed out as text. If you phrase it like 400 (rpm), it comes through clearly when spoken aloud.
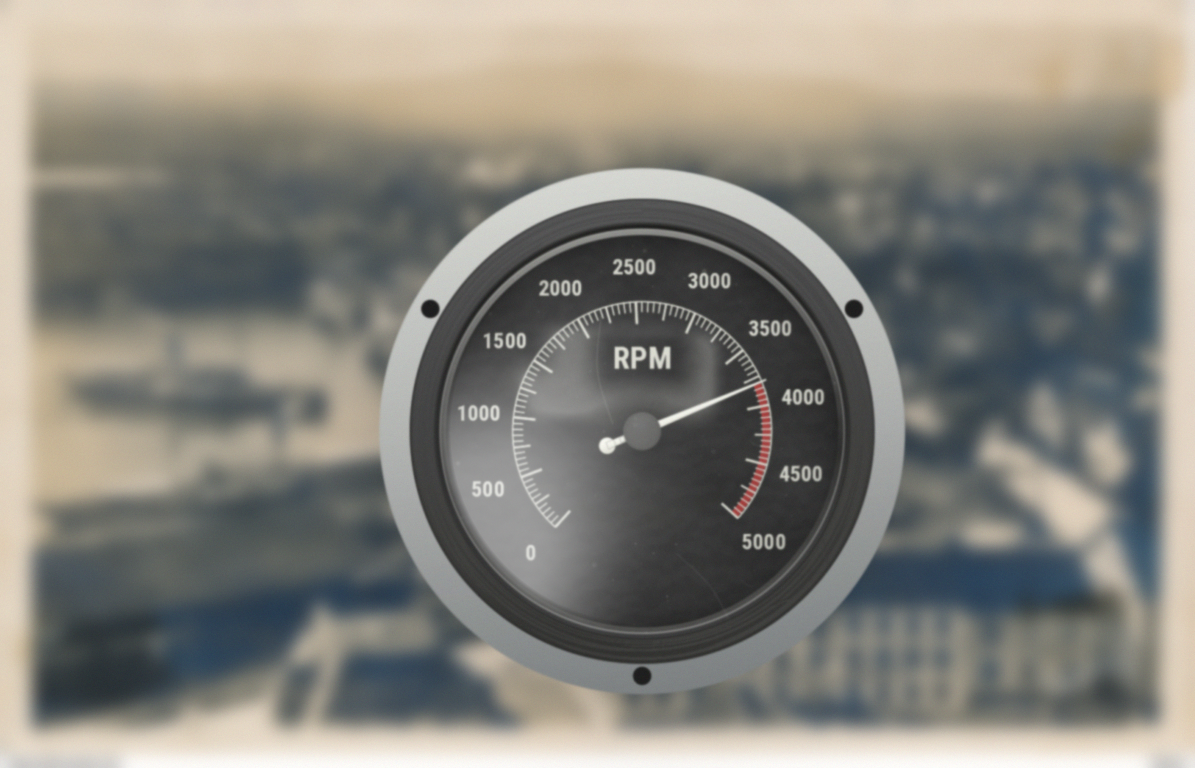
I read 3800 (rpm)
